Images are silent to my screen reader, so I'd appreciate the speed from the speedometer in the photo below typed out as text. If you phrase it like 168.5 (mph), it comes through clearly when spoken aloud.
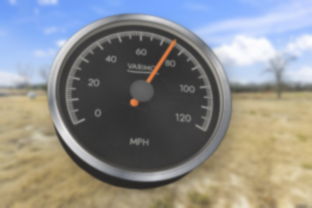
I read 75 (mph)
